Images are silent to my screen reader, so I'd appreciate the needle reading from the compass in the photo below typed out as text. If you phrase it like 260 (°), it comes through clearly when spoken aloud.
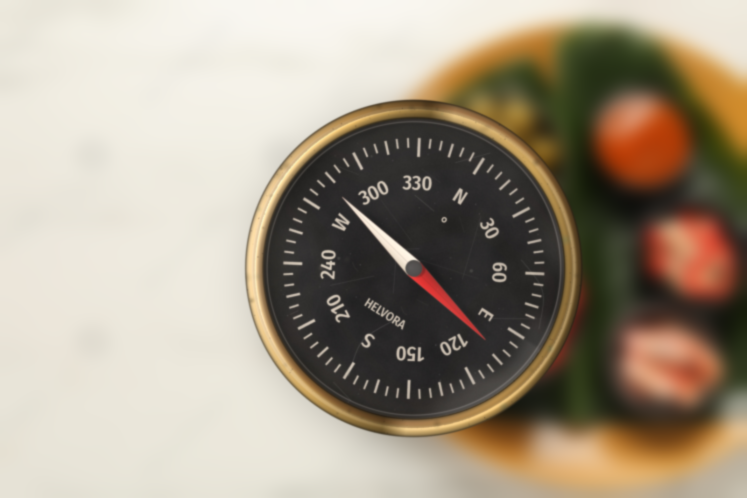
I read 102.5 (°)
